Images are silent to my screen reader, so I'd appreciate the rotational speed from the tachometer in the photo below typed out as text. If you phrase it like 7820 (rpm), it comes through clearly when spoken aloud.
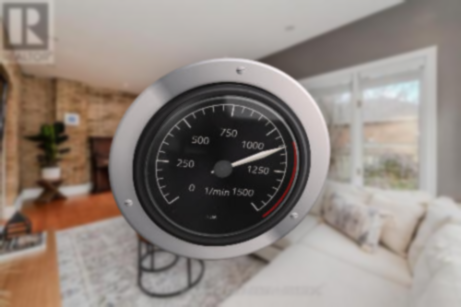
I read 1100 (rpm)
